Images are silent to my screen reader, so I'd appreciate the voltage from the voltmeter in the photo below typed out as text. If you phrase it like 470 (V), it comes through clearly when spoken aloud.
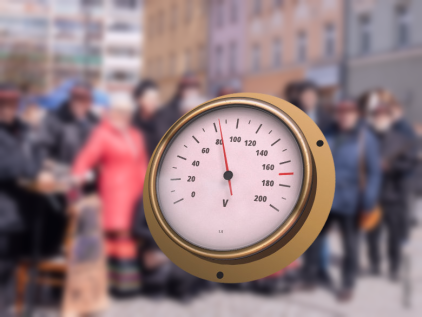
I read 85 (V)
